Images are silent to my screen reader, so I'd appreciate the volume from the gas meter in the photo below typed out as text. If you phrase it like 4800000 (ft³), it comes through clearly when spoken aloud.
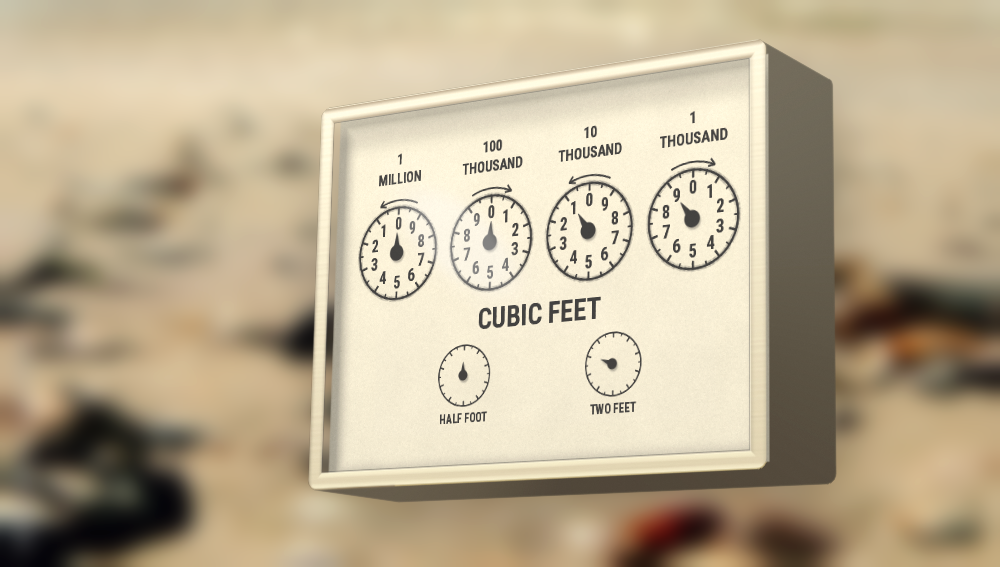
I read 900 (ft³)
